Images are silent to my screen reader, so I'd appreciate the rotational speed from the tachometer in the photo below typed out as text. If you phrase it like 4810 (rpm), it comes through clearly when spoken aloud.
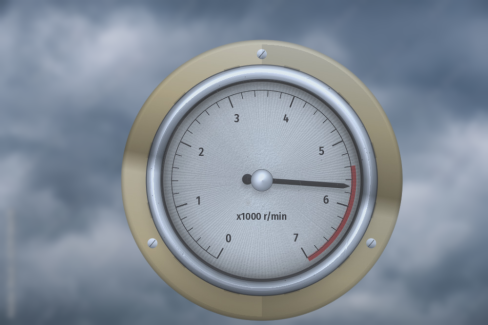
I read 5700 (rpm)
